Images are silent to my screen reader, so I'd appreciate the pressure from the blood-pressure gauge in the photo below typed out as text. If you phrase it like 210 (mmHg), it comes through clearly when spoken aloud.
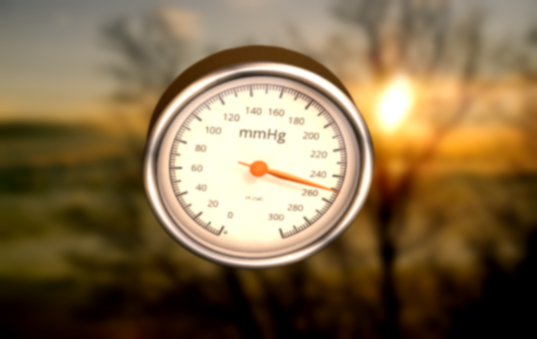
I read 250 (mmHg)
